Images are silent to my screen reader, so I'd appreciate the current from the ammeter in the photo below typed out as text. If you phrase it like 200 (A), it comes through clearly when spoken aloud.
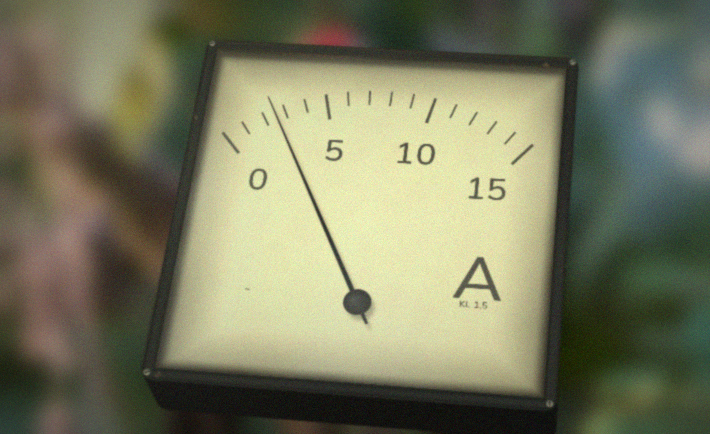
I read 2.5 (A)
